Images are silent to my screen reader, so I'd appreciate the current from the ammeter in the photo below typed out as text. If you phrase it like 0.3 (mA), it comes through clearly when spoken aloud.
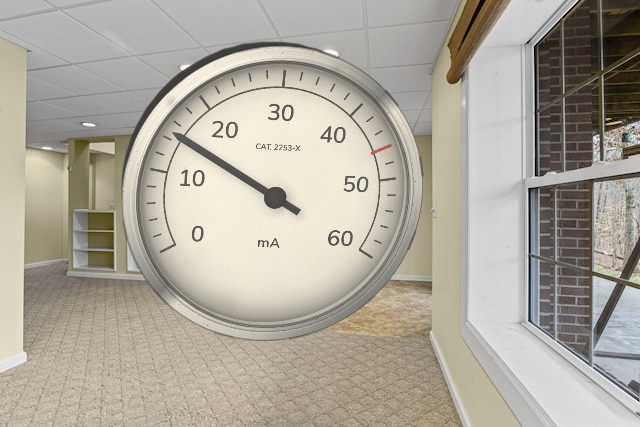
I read 15 (mA)
